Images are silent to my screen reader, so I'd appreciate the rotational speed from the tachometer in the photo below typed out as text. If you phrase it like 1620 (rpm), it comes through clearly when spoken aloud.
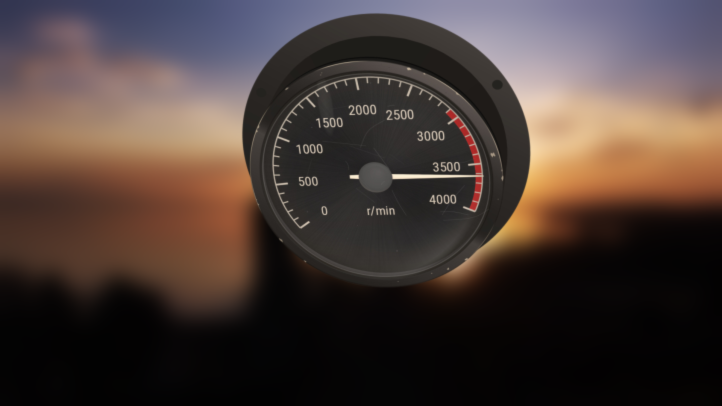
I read 3600 (rpm)
